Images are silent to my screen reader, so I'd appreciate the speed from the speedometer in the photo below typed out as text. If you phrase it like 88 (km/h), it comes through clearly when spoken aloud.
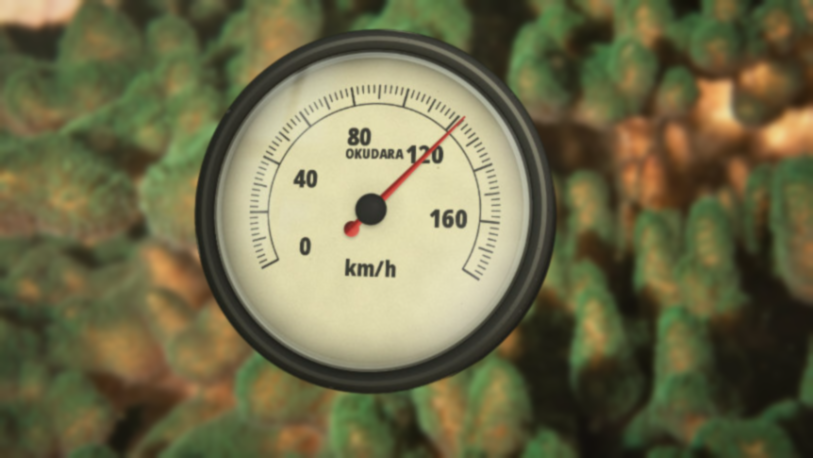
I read 122 (km/h)
